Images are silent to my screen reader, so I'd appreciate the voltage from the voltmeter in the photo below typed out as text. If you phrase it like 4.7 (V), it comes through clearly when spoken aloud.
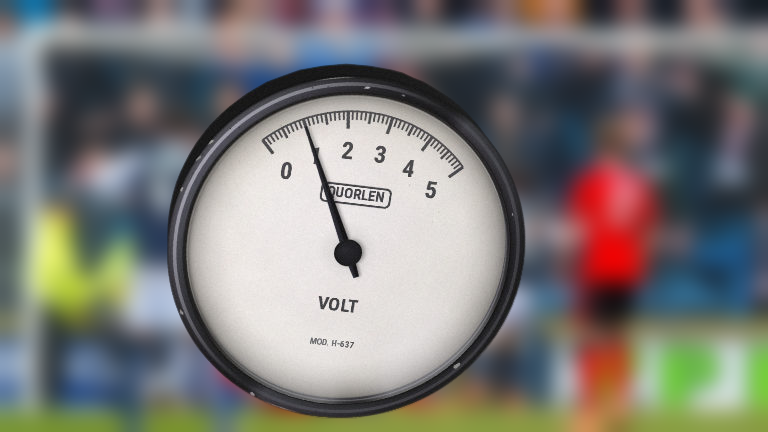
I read 1 (V)
